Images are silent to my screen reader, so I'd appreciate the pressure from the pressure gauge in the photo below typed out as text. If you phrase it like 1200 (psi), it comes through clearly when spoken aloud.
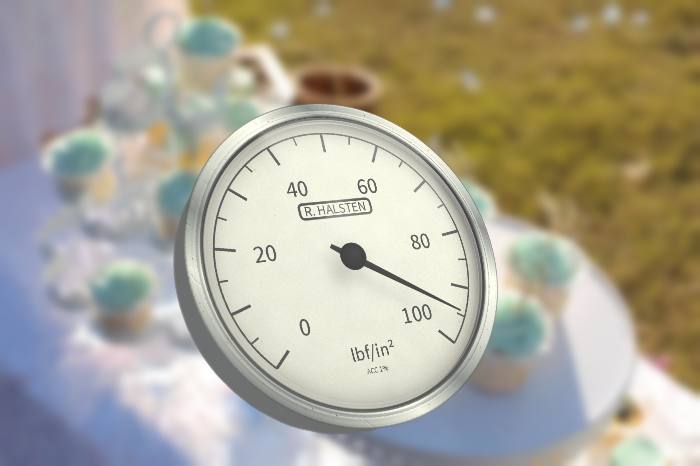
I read 95 (psi)
